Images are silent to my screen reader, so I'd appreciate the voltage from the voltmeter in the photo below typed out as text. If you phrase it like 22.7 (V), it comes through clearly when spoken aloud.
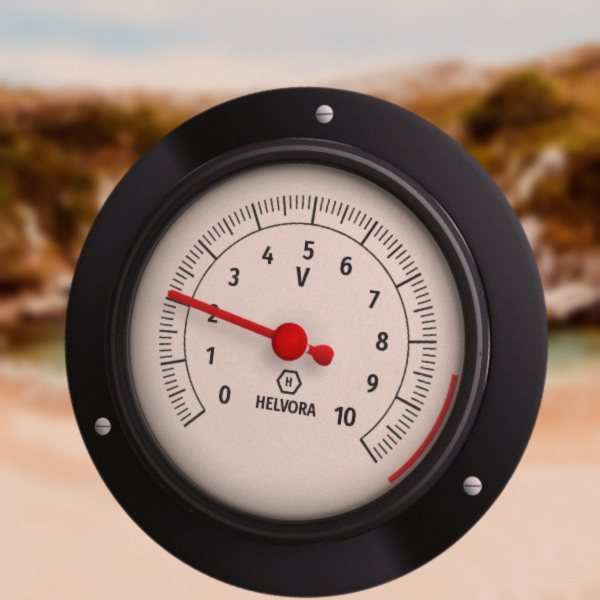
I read 2.1 (V)
